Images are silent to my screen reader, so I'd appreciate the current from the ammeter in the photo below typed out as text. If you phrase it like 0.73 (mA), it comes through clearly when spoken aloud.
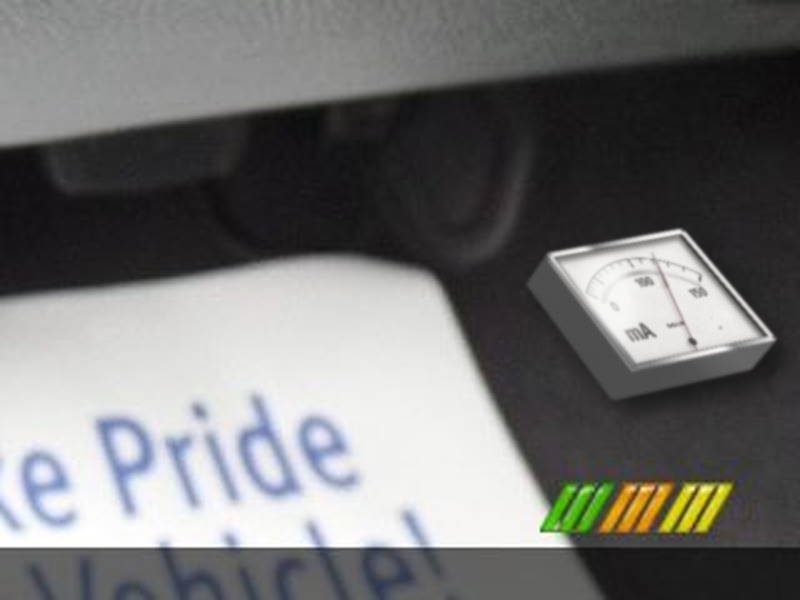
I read 120 (mA)
